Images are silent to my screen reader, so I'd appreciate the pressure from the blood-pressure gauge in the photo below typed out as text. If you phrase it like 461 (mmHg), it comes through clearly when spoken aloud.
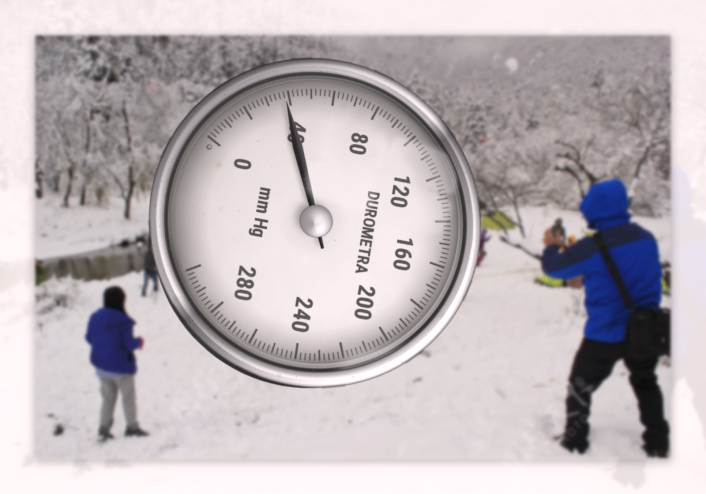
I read 38 (mmHg)
